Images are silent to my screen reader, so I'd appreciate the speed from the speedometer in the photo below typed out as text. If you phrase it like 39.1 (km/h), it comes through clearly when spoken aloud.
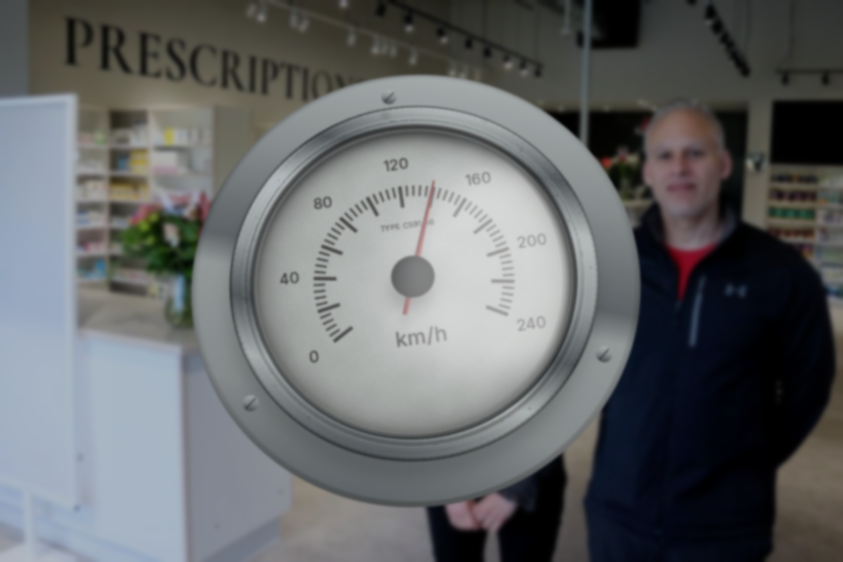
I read 140 (km/h)
